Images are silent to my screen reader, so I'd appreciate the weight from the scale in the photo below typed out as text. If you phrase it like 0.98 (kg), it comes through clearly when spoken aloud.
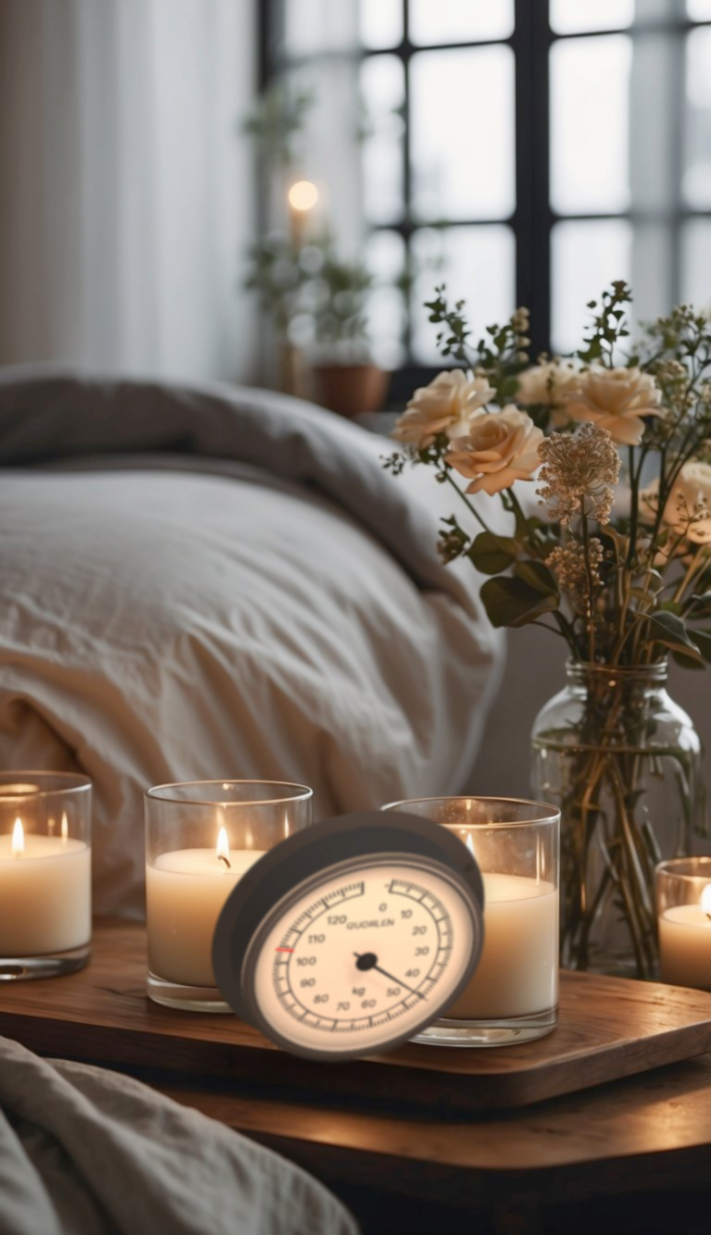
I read 45 (kg)
